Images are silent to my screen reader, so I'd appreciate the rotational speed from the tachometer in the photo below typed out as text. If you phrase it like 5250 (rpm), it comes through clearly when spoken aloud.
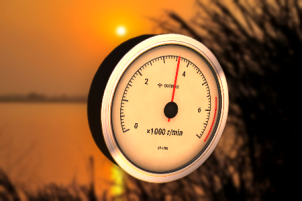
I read 3500 (rpm)
